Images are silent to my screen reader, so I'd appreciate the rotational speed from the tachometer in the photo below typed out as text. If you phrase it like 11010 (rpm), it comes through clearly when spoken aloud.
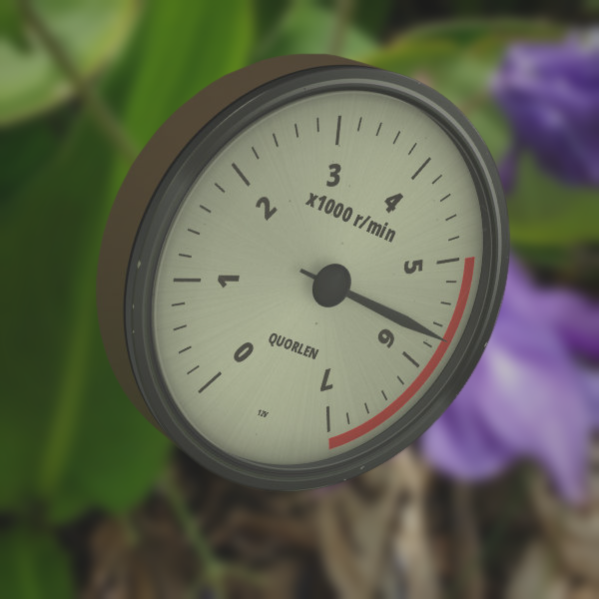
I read 5700 (rpm)
